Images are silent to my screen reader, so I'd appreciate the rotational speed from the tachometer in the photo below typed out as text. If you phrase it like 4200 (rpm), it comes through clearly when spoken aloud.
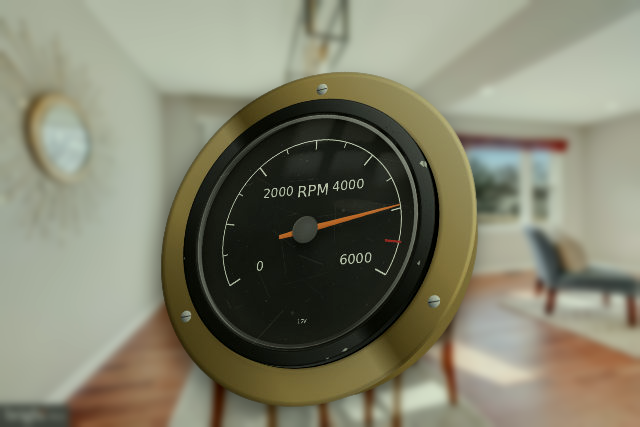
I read 5000 (rpm)
